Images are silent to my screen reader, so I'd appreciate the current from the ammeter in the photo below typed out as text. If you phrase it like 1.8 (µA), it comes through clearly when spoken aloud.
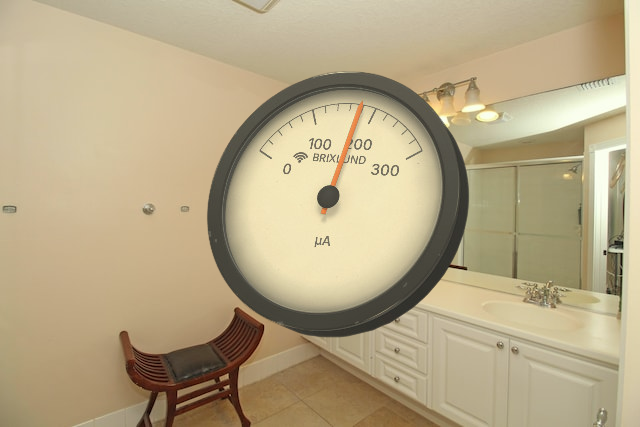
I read 180 (µA)
